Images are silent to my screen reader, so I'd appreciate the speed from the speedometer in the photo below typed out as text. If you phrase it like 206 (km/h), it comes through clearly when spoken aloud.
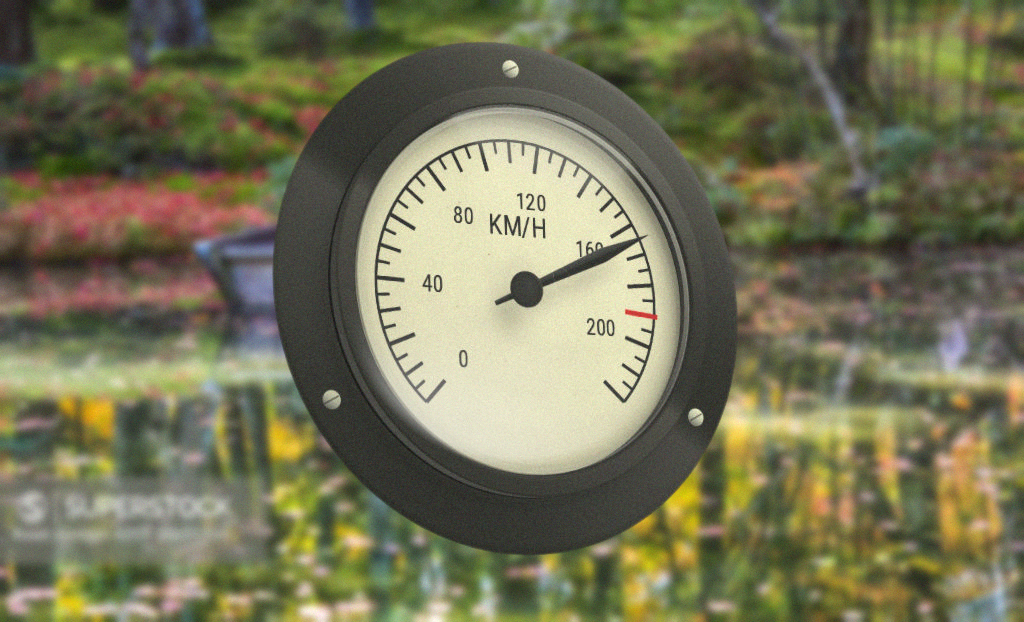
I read 165 (km/h)
